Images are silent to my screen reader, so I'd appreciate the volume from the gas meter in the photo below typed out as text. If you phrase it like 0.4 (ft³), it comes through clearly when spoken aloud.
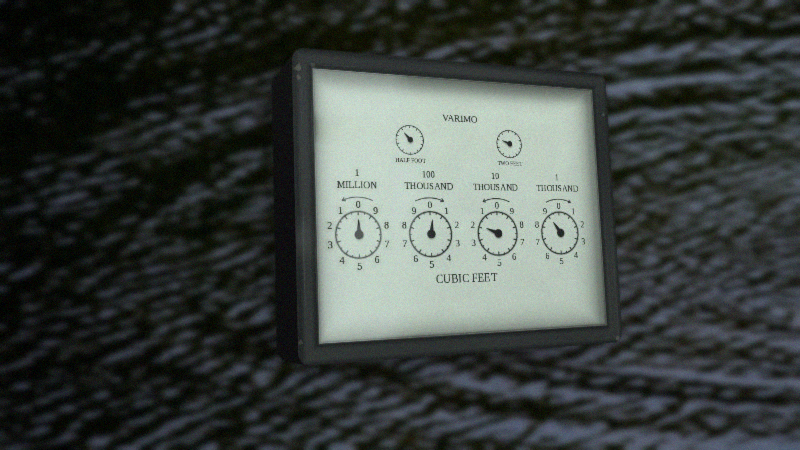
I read 1900 (ft³)
